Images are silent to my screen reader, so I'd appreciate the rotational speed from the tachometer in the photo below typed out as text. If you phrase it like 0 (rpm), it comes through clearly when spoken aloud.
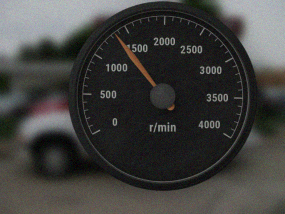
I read 1350 (rpm)
